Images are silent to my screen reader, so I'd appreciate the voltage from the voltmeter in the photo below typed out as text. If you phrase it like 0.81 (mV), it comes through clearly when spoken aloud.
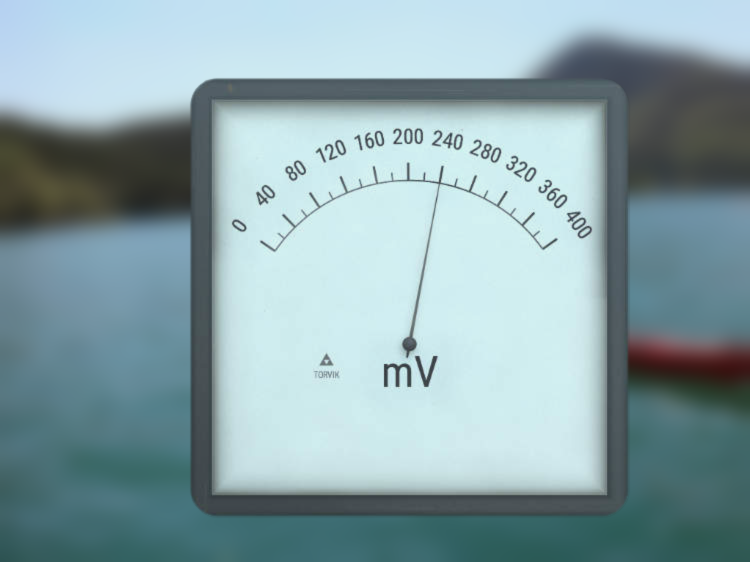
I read 240 (mV)
